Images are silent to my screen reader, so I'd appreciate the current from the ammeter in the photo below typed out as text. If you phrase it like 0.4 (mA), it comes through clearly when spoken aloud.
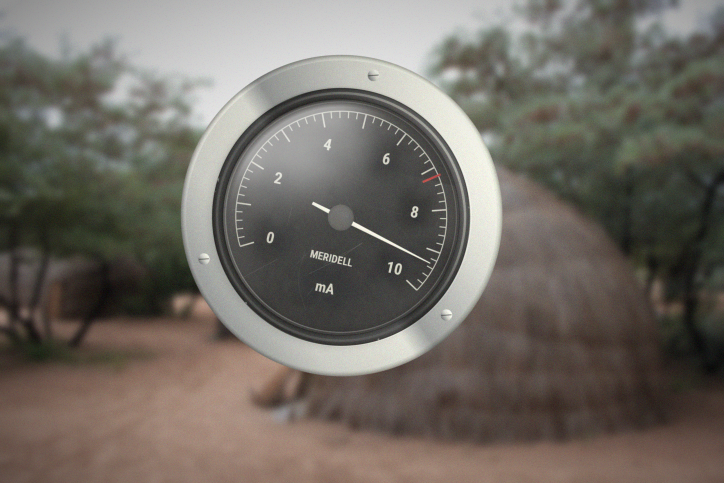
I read 9.3 (mA)
